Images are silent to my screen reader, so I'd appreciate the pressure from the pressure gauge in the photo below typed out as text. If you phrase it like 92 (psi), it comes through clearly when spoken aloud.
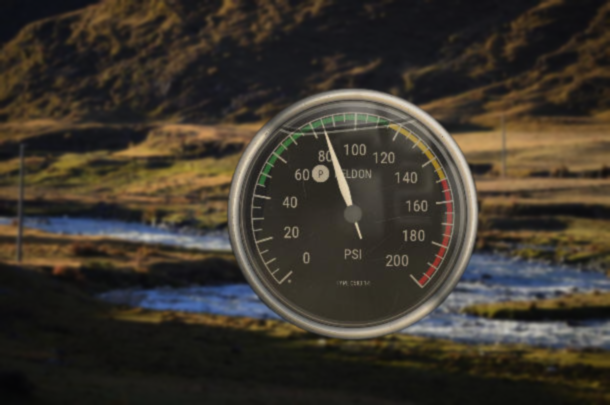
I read 85 (psi)
